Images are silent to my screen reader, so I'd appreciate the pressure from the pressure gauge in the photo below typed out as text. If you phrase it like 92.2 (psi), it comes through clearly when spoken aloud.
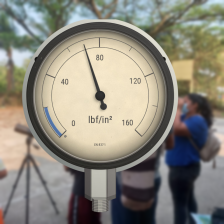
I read 70 (psi)
